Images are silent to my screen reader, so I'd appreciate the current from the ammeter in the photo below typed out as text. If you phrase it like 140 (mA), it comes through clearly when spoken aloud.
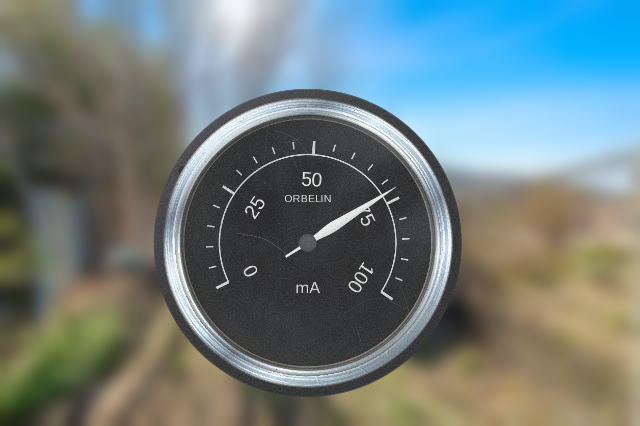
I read 72.5 (mA)
